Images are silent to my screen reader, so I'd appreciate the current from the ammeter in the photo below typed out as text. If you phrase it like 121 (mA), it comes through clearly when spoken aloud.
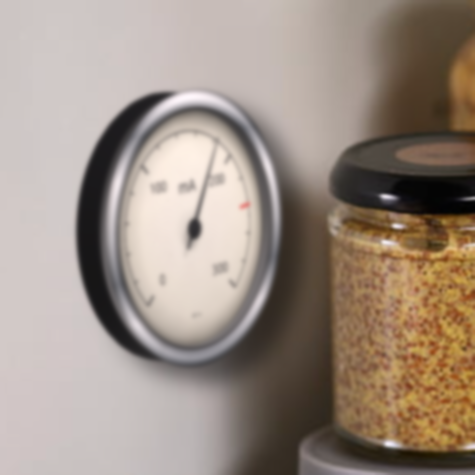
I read 180 (mA)
